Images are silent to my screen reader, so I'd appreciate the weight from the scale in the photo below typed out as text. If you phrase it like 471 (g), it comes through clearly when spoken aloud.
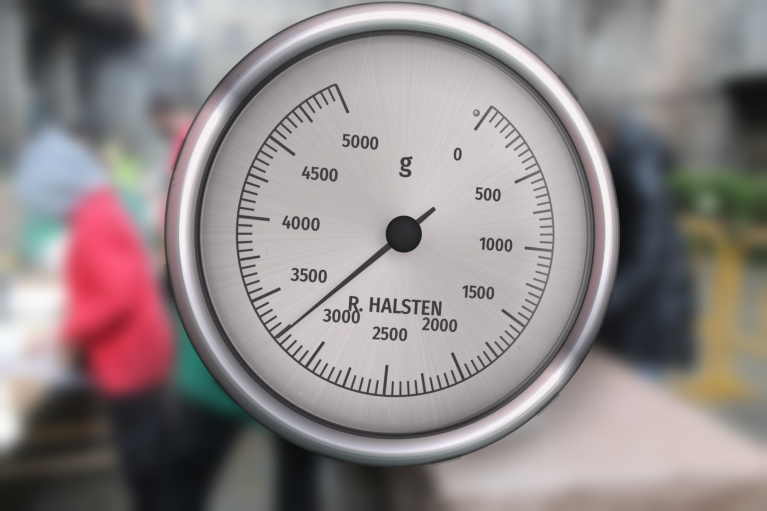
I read 3250 (g)
